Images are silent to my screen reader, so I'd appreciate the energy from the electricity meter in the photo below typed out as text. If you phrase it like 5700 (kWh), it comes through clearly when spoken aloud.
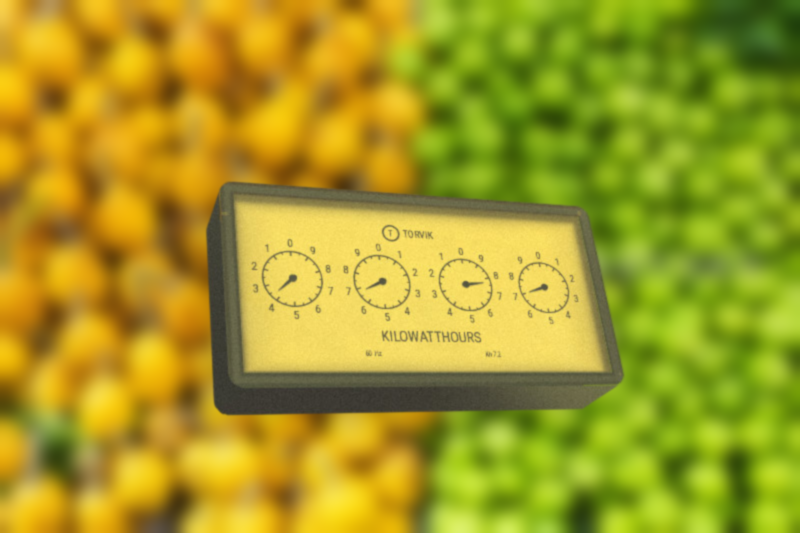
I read 3677 (kWh)
